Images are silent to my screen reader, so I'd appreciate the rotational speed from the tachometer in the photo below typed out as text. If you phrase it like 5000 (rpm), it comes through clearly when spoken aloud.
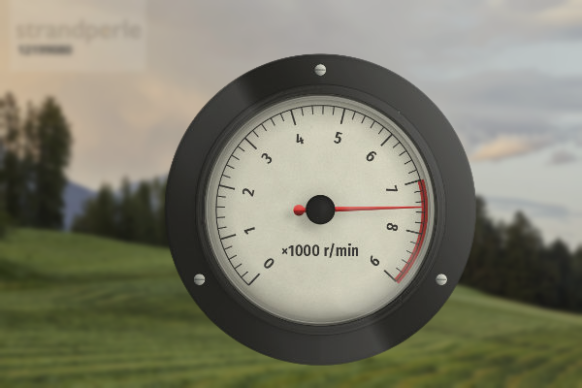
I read 7500 (rpm)
